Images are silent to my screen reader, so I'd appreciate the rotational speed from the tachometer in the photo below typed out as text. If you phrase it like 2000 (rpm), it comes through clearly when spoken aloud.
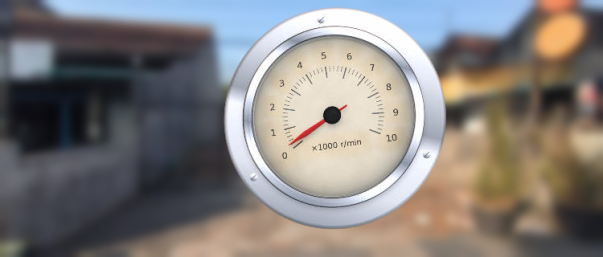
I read 200 (rpm)
